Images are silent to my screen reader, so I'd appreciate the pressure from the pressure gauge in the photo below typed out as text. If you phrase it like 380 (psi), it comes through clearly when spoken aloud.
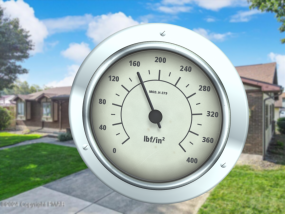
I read 160 (psi)
